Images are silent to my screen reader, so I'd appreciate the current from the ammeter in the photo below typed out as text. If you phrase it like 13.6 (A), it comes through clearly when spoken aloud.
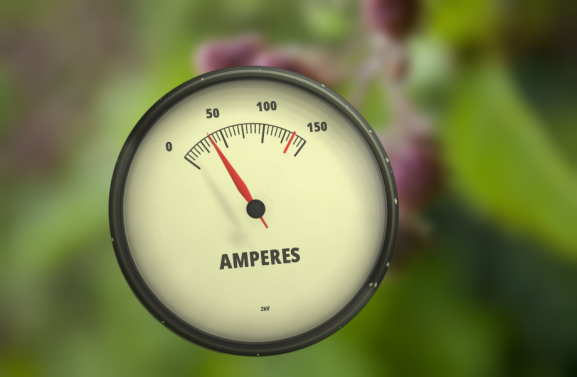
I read 35 (A)
